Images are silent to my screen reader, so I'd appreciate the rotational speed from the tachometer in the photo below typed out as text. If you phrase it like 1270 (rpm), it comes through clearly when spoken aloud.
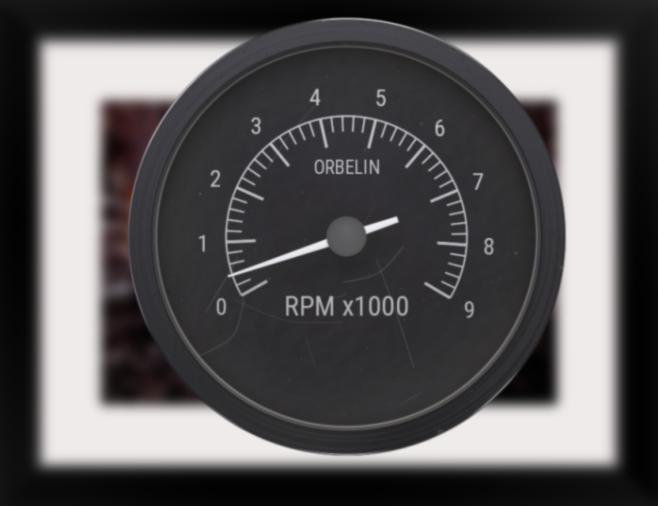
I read 400 (rpm)
